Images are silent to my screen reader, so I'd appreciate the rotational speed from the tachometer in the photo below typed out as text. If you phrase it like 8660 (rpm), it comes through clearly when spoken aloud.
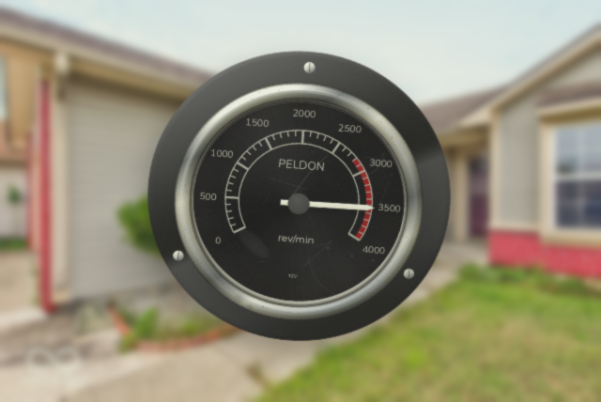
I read 3500 (rpm)
